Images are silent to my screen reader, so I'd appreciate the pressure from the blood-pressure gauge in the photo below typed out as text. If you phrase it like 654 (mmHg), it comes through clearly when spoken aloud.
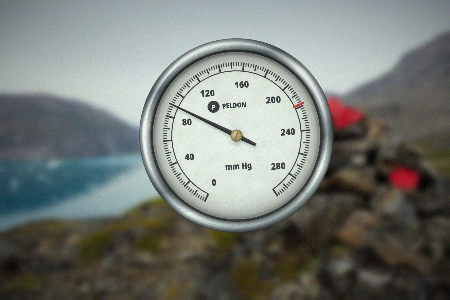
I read 90 (mmHg)
